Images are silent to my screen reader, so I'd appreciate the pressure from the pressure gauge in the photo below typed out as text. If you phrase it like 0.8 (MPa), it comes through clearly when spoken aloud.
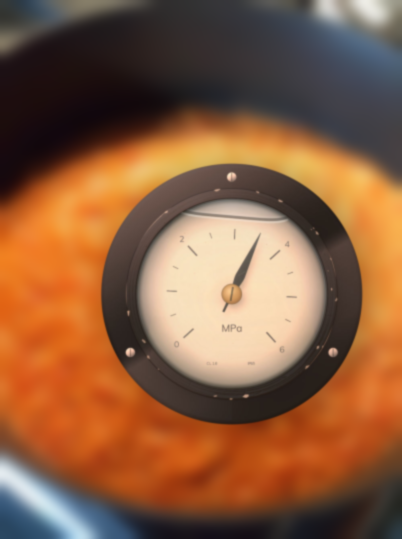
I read 3.5 (MPa)
